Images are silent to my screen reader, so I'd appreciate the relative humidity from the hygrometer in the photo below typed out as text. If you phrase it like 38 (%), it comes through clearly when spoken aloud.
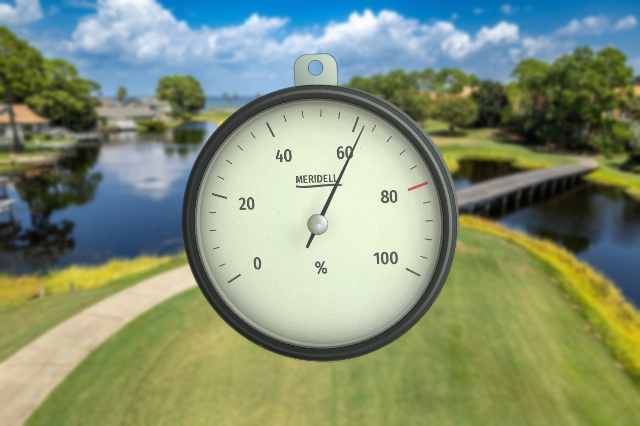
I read 62 (%)
